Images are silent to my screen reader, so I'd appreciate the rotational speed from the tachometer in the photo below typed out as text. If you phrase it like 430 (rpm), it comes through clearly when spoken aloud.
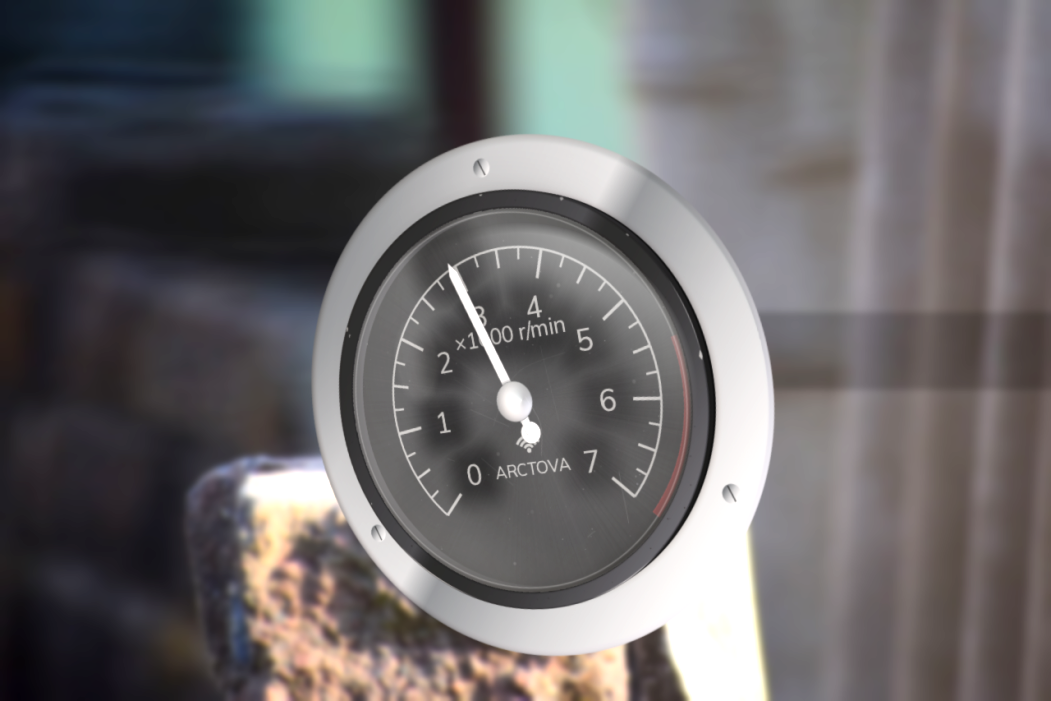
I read 3000 (rpm)
